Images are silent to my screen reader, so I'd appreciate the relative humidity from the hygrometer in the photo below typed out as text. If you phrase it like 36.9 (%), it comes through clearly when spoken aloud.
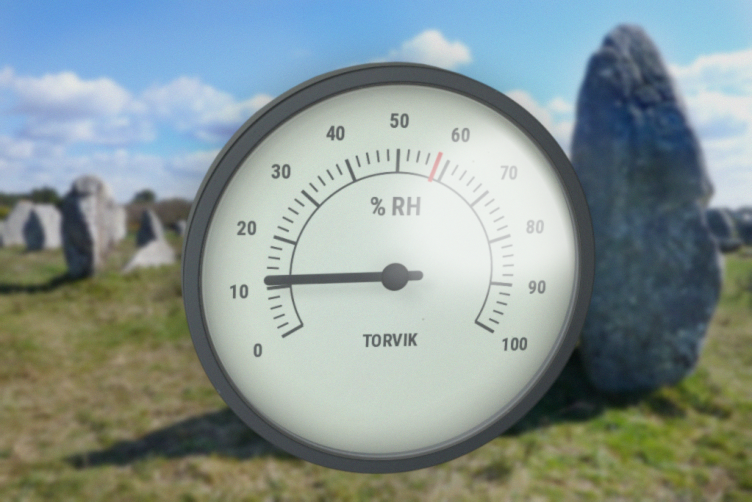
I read 12 (%)
